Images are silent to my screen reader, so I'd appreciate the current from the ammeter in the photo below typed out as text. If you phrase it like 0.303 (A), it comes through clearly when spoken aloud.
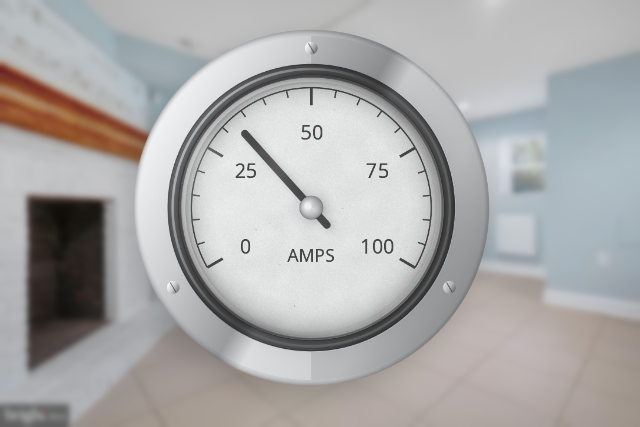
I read 32.5 (A)
